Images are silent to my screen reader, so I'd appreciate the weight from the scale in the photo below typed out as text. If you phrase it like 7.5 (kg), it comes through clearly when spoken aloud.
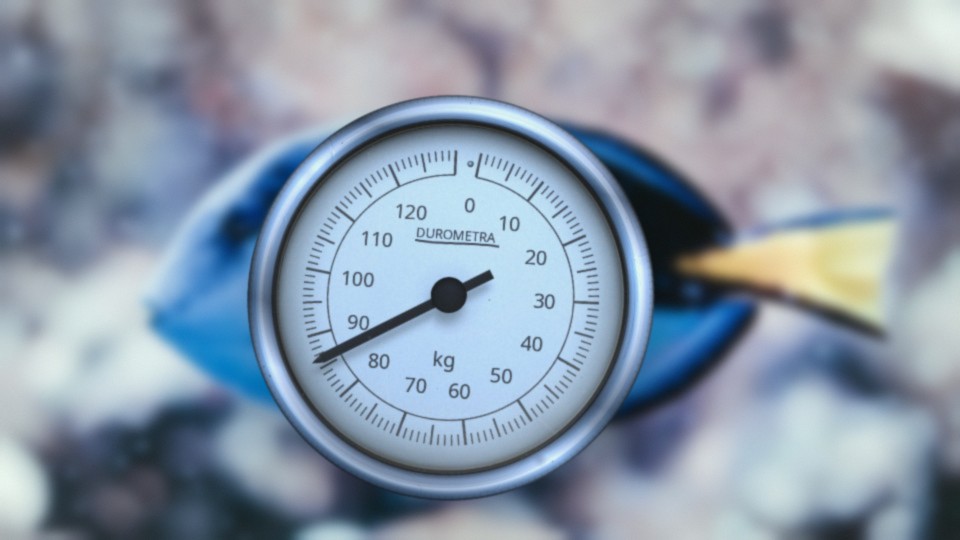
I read 86 (kg)
